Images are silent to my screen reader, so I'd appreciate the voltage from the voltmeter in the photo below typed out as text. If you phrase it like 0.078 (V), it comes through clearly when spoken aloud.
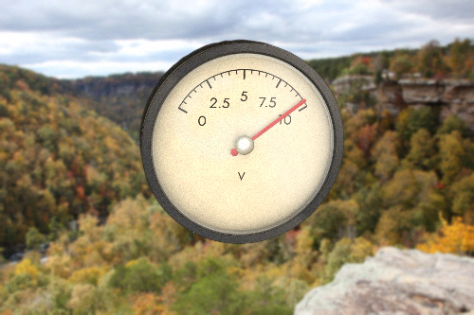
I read 9.5 (V)
